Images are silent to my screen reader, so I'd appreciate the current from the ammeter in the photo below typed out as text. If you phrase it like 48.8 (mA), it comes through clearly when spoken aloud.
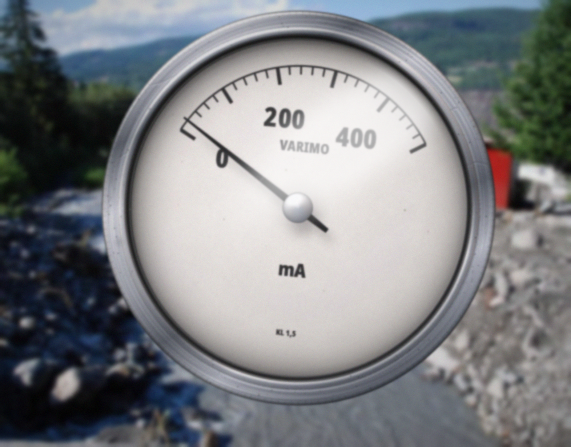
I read 20 (mA)
